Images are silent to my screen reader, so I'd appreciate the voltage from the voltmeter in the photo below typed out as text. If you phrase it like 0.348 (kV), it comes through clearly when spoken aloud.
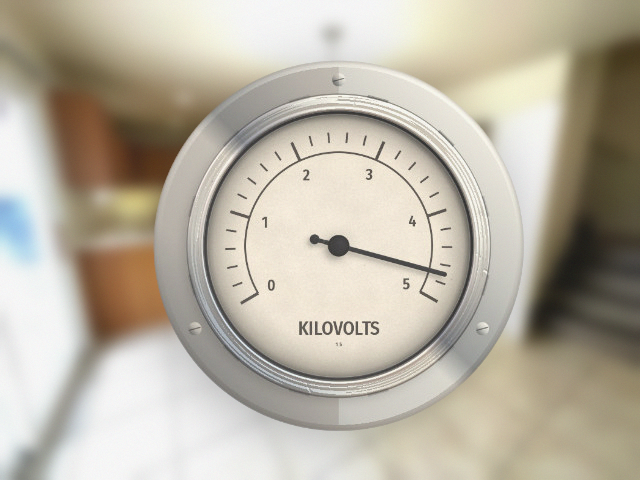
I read 4.7 (kV)
